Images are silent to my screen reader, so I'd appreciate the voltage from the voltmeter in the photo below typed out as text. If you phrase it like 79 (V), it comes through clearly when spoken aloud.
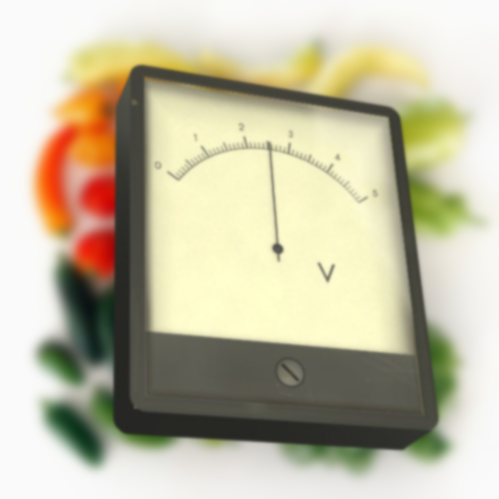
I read 2.5 (V)
